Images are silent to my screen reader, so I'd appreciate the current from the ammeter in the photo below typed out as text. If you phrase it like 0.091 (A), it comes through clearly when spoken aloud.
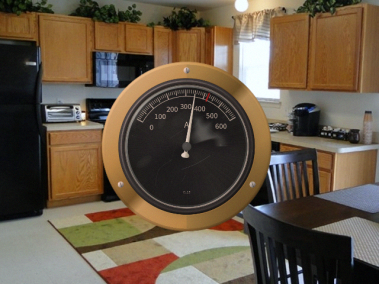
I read 350 (A)
